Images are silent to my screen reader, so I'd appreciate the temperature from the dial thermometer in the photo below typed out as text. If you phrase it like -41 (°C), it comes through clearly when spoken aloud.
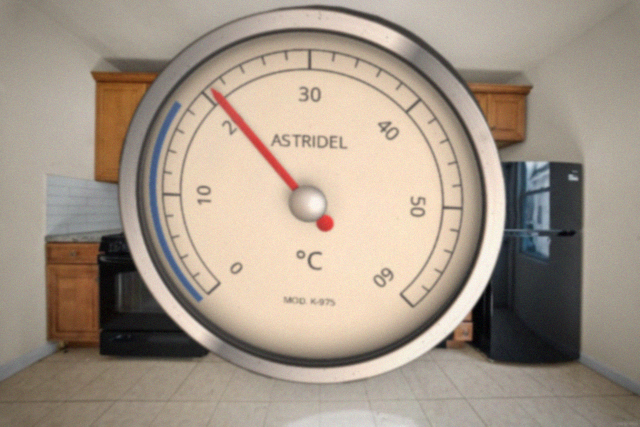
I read 21 (°C)
